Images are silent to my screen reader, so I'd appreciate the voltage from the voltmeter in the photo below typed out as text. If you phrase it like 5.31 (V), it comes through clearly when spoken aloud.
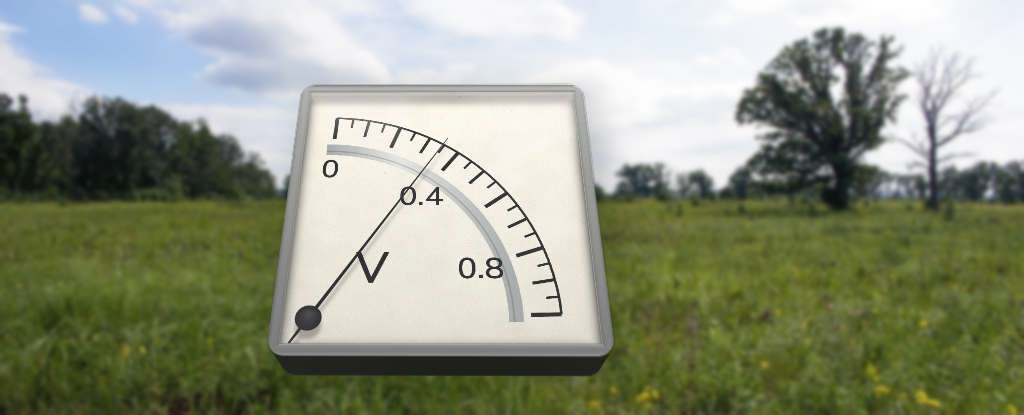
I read 0.35 (V)
